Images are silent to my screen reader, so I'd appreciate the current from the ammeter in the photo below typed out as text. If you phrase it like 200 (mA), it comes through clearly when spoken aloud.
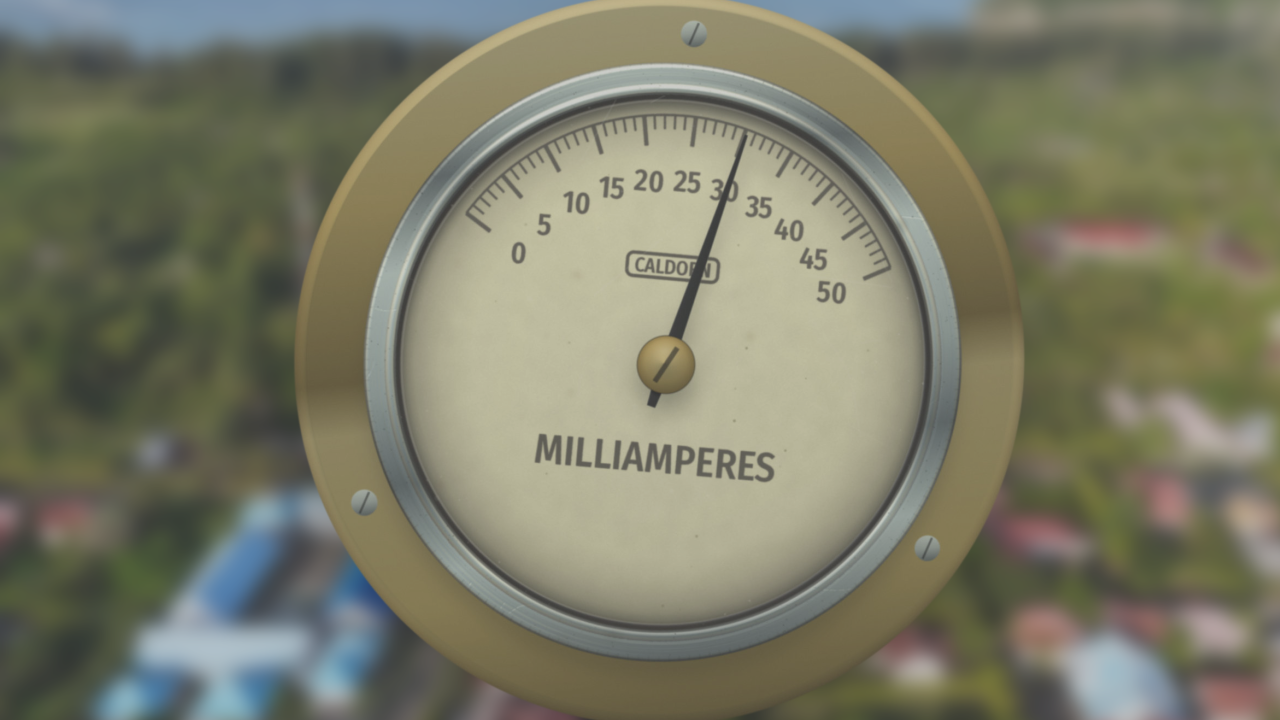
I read 30 (mA)
